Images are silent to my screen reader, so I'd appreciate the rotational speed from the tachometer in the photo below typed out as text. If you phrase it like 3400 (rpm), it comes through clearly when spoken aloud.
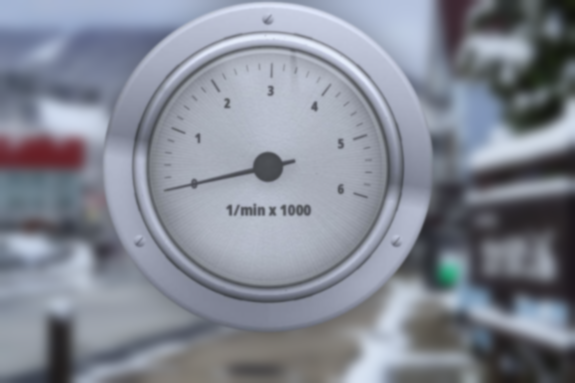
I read 0 (rpm)
